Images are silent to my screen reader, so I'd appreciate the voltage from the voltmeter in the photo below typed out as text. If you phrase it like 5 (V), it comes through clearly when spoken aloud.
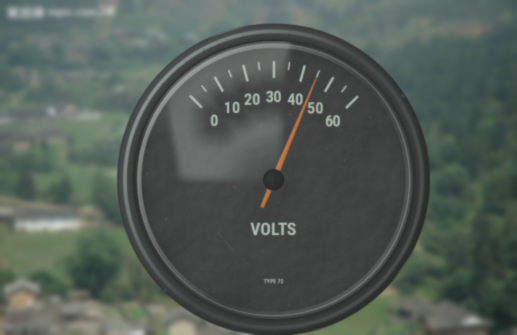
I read 45 (V)
